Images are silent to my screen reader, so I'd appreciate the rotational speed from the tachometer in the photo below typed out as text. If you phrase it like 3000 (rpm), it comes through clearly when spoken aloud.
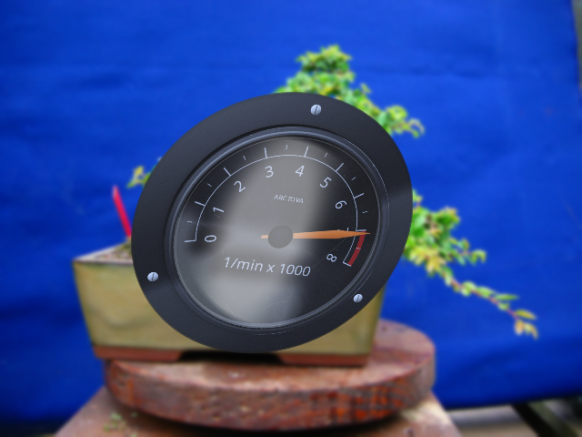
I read 7000 (rpm)
